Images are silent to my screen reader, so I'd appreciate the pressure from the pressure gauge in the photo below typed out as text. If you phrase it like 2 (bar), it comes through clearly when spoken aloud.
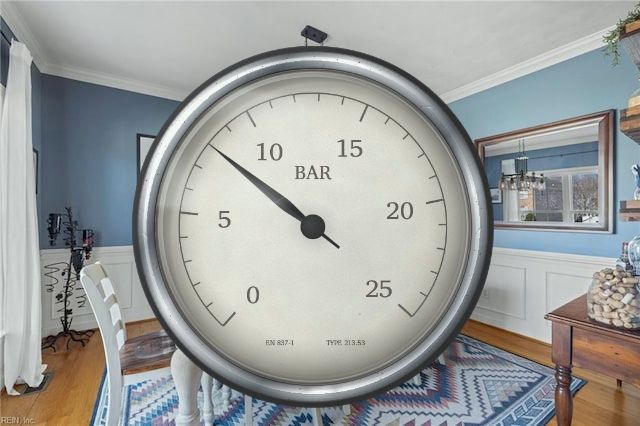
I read 8 (bar)
